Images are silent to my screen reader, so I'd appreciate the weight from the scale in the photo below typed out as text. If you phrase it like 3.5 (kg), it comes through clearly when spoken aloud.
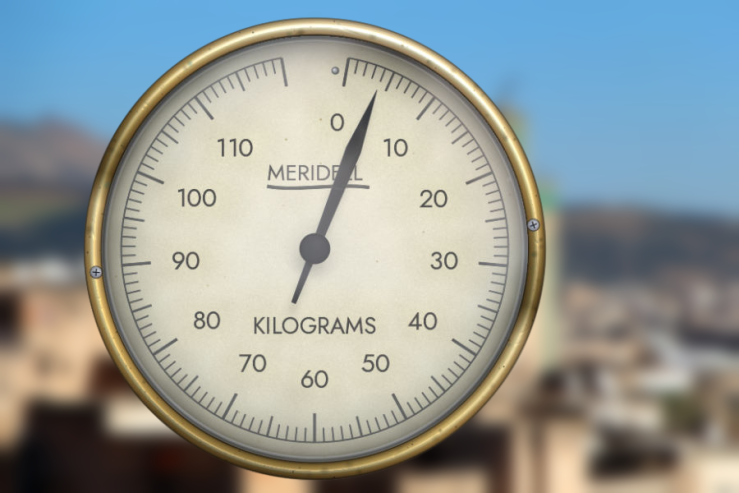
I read 4 (kg)
